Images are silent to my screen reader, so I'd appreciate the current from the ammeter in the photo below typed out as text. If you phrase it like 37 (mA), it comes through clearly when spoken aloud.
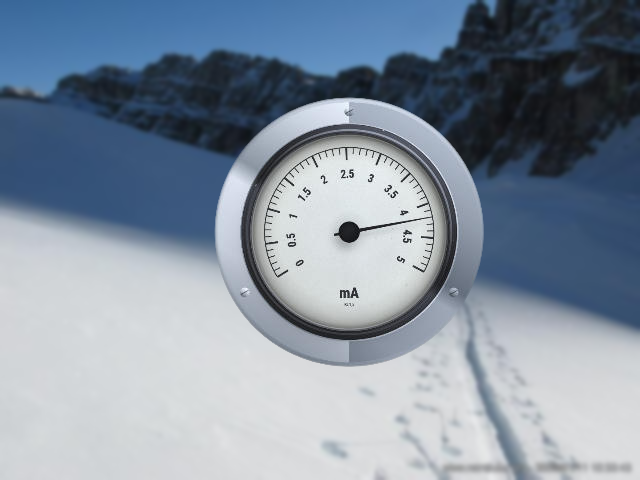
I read 4.2 (mA)
